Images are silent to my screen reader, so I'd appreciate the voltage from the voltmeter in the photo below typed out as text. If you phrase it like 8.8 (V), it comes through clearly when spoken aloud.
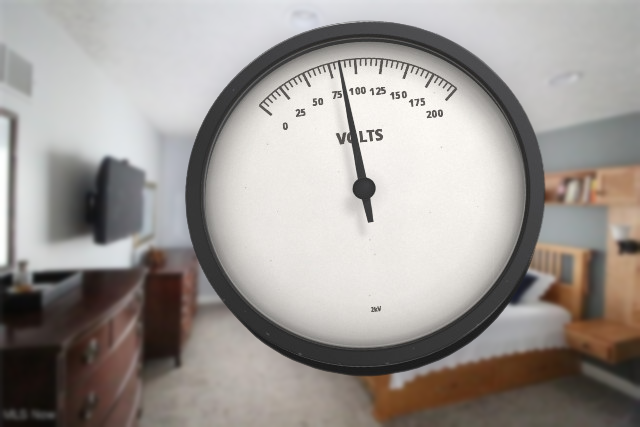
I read 85 (V)
